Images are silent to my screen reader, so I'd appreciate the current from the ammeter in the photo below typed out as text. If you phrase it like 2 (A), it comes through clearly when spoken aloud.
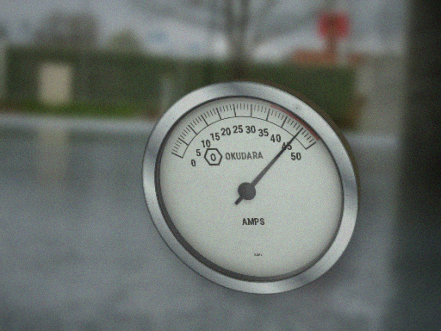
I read 45 (A)
